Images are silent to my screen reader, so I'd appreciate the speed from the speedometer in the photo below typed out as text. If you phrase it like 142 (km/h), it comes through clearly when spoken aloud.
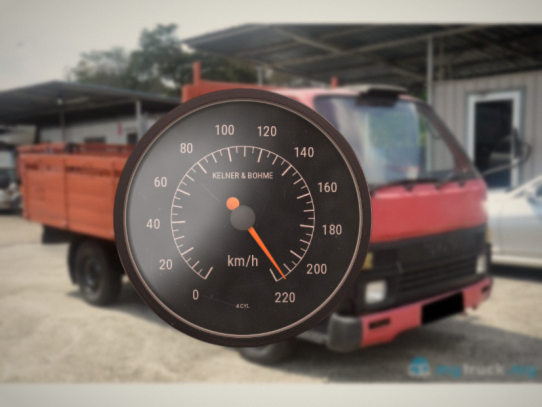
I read 215 (km/h)
